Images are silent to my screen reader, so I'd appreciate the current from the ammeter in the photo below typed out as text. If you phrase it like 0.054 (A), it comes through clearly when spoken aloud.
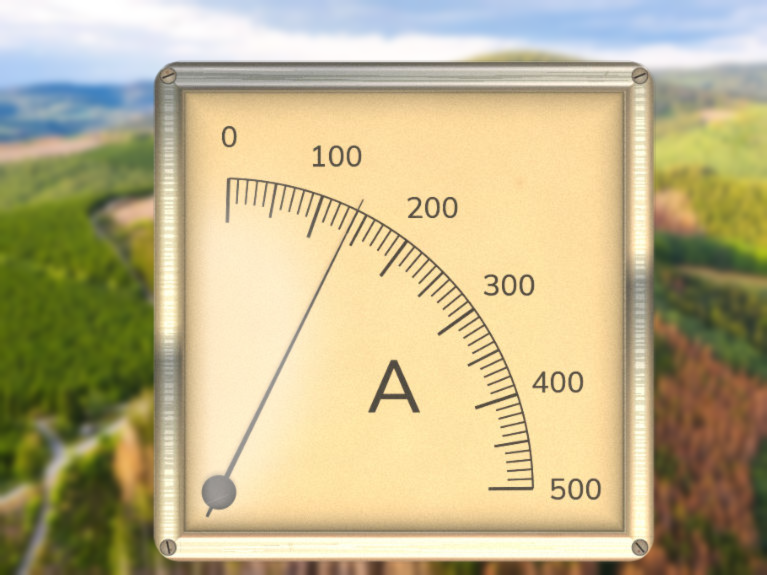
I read 140 (A)
